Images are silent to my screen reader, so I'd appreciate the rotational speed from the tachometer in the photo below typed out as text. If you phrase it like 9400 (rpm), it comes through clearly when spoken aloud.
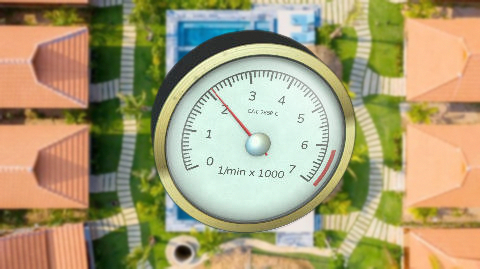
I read 2100 (rpm)
